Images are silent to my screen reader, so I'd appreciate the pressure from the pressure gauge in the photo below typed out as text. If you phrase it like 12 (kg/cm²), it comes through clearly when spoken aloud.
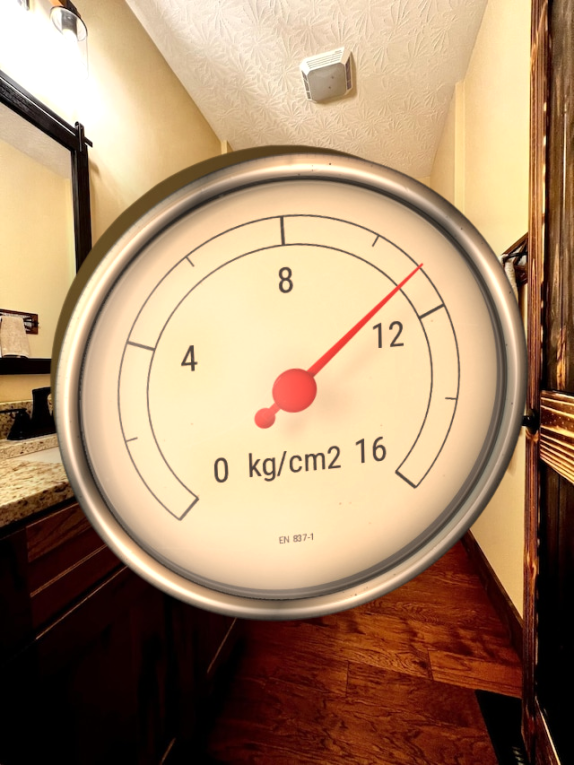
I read 11 (kg/cm²)
